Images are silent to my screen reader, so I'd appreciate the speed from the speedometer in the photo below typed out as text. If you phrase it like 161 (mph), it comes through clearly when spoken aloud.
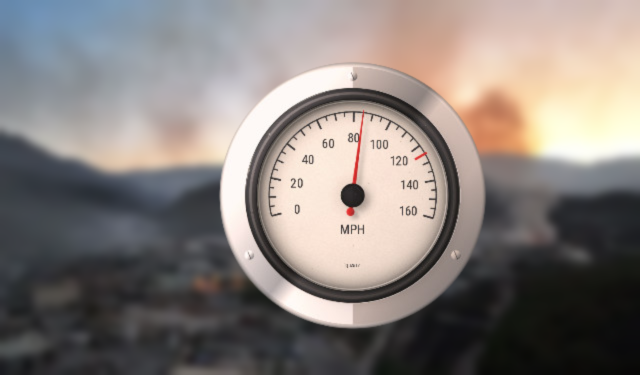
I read 85 (mph)
